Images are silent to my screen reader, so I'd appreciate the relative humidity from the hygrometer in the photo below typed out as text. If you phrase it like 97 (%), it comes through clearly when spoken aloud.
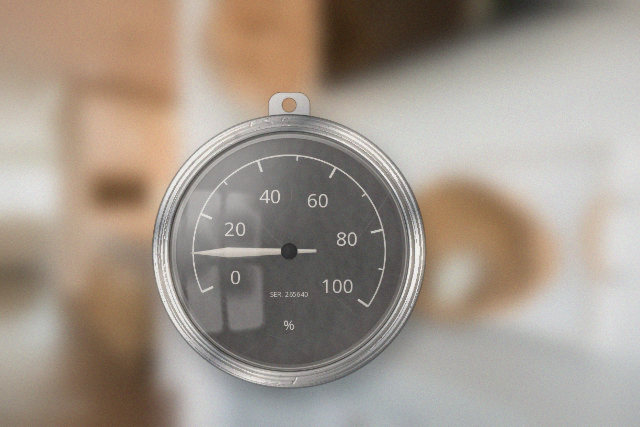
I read 10 (%)
